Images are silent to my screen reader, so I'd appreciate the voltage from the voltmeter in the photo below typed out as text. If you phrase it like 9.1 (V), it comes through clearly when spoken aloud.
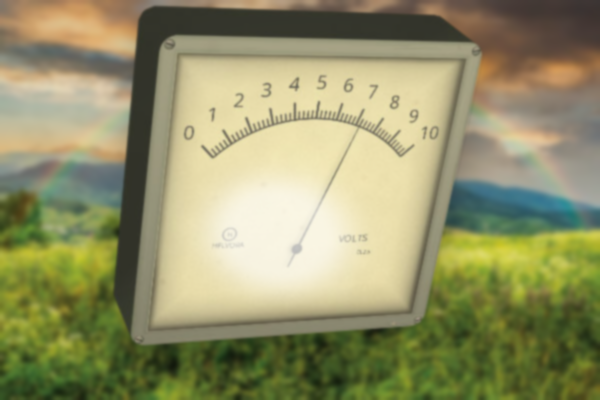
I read 7 (V)
